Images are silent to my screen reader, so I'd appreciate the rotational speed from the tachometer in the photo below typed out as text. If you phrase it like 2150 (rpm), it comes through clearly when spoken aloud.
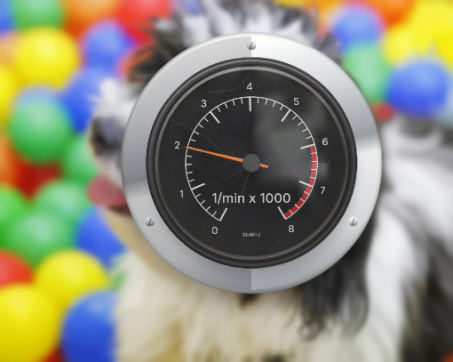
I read 2000 (rpm)
